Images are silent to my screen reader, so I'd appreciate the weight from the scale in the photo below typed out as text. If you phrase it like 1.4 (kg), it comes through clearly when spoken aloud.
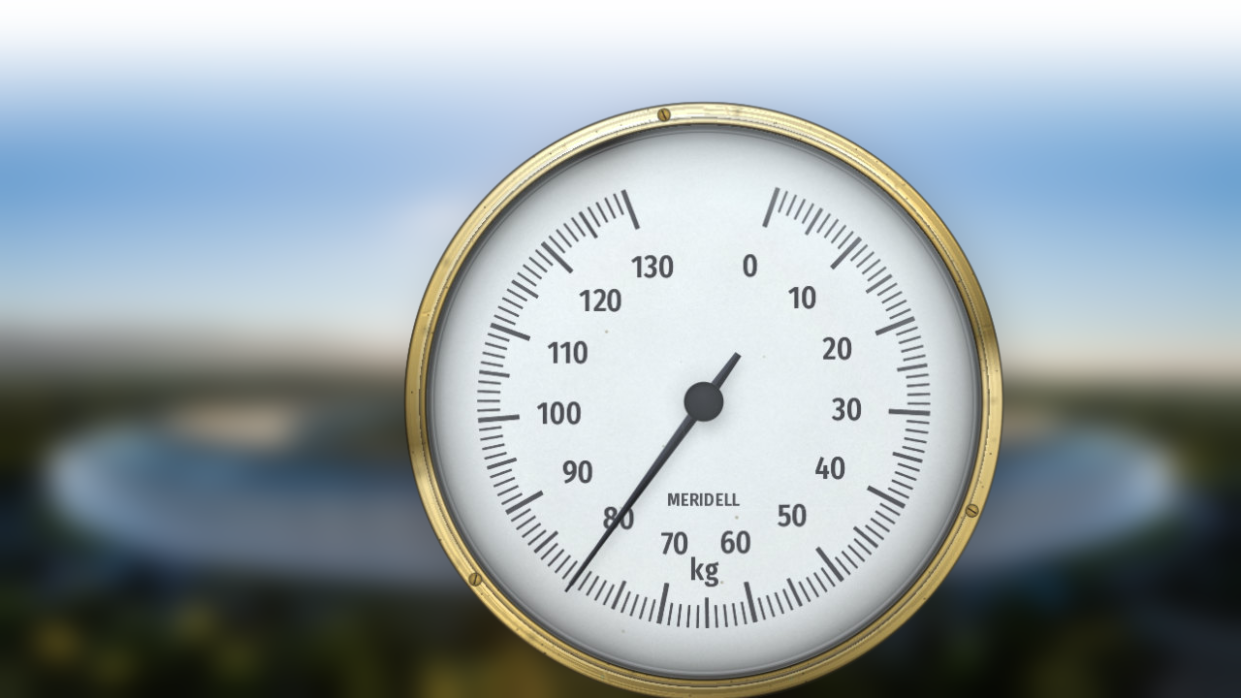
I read 80 (kg)
